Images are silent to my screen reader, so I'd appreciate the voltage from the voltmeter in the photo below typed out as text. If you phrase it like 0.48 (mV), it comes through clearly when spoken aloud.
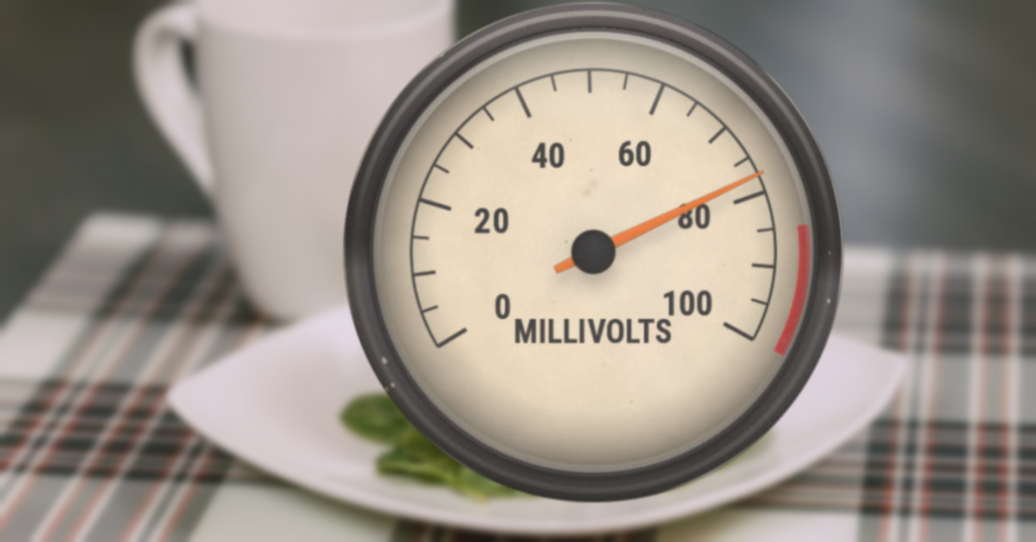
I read 77.5 (mV)
